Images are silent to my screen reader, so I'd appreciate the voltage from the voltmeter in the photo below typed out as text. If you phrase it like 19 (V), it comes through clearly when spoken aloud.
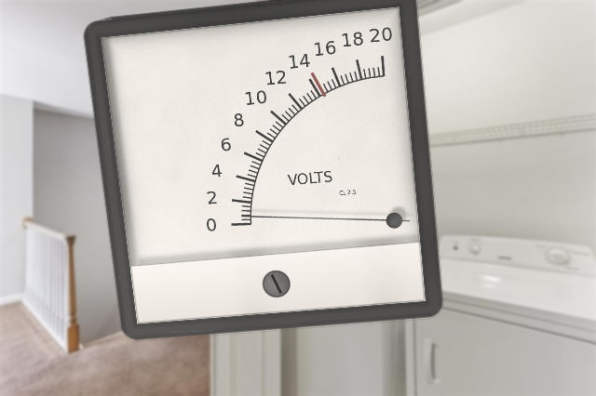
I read 0.8 (V)
